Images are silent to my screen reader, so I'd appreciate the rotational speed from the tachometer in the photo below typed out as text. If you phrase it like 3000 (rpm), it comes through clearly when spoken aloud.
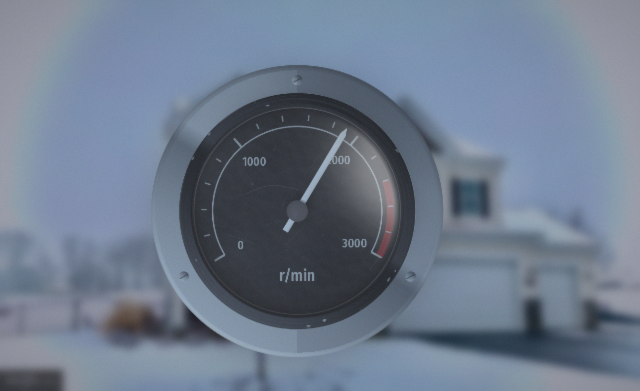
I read 1900 (rpm)
